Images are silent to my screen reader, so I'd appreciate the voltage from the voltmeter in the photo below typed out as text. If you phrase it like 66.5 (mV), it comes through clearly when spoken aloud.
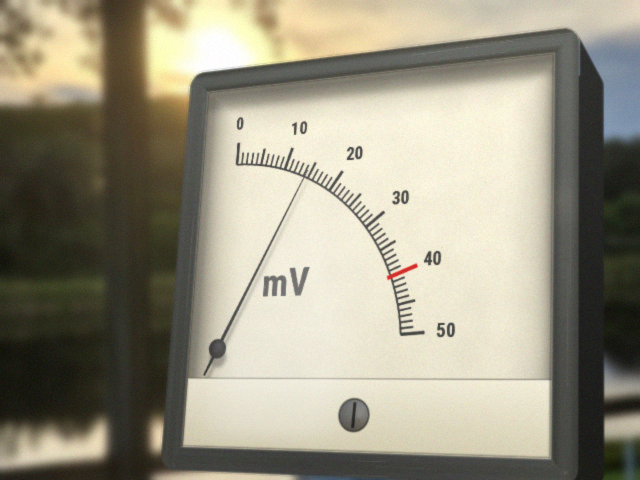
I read 15 (mV)
